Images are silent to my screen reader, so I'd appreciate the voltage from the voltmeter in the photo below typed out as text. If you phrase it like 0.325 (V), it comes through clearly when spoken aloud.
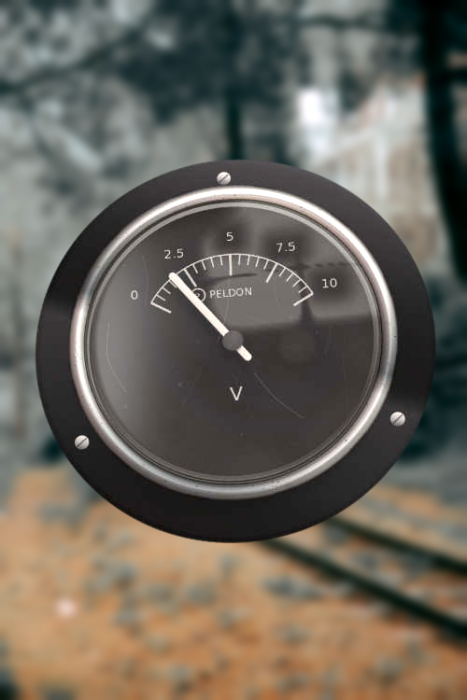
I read 1.75 (V)
